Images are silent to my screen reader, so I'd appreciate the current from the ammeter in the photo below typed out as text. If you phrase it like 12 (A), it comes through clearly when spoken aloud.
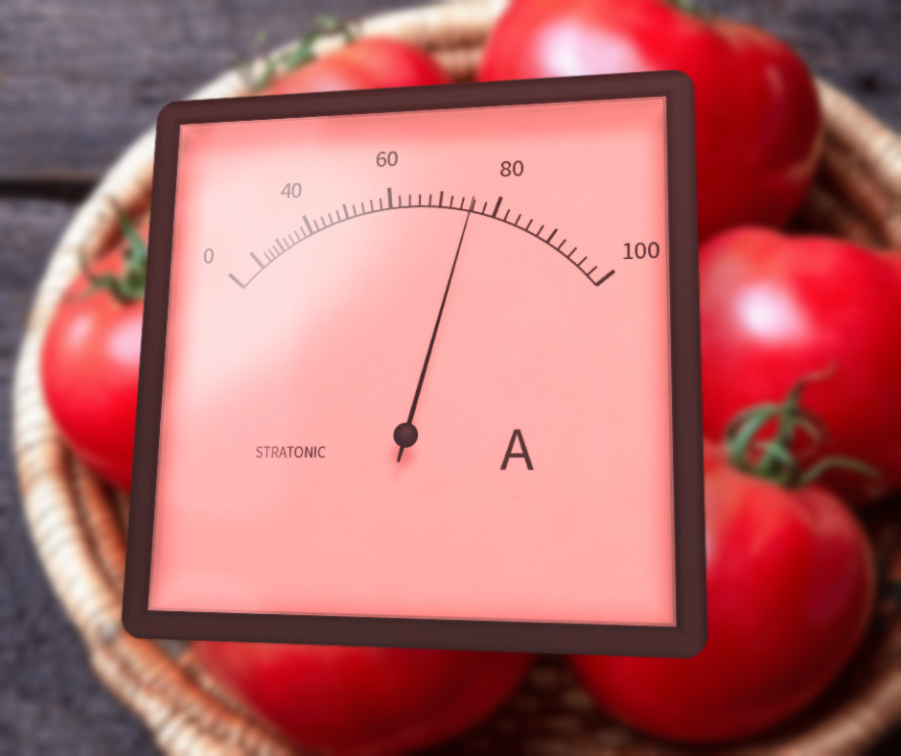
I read 76 (A)
